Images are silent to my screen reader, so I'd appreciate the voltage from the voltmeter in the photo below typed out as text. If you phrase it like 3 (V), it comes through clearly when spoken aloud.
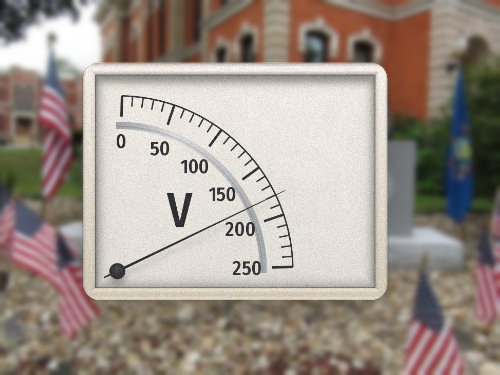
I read 180 (V)
